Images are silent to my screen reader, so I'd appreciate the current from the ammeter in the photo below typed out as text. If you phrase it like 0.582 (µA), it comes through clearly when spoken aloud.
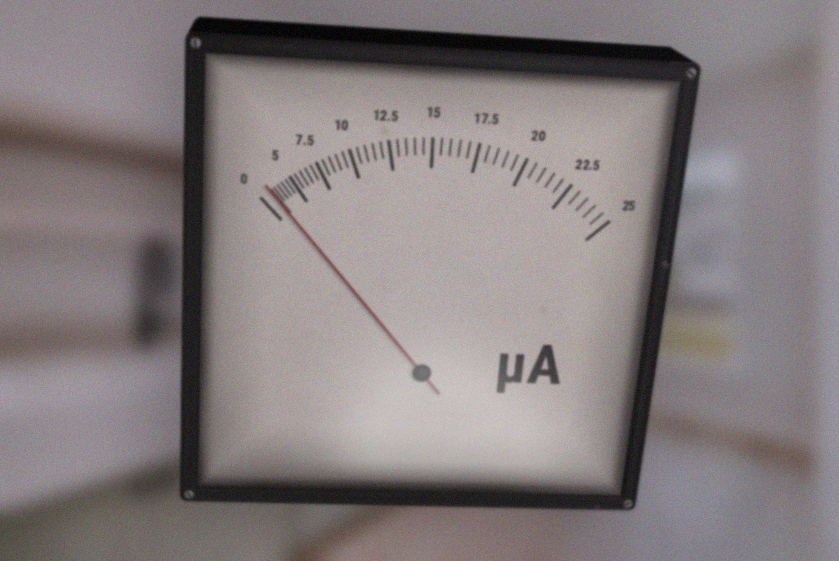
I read 2.5 (µA)
